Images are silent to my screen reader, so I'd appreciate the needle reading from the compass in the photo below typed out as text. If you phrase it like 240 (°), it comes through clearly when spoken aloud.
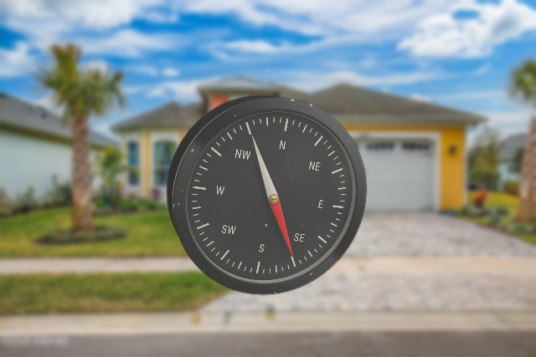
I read 150 (°)
